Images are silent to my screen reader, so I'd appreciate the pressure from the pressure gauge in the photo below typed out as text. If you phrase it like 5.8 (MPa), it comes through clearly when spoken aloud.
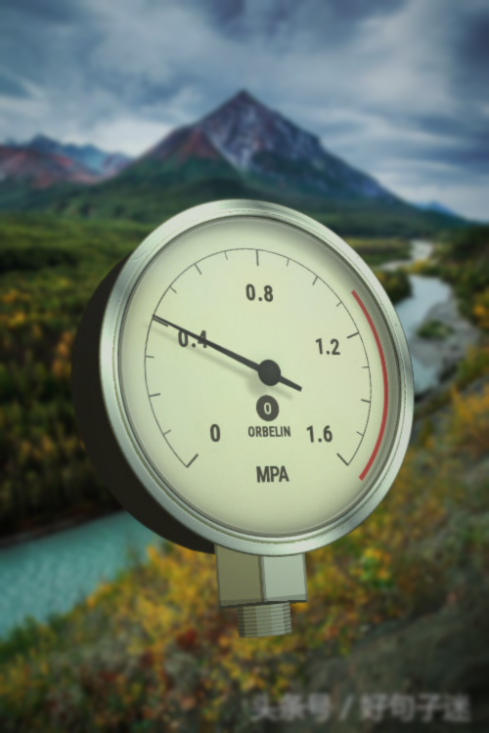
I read 0.4 (MPa)
